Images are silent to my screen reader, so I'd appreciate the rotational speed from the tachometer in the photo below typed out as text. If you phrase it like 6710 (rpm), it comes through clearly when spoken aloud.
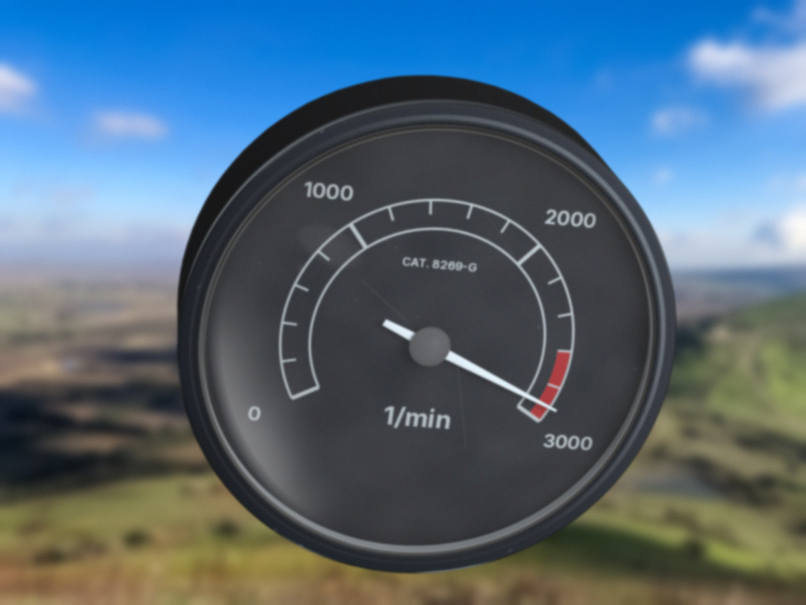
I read 2900 (rpm)
